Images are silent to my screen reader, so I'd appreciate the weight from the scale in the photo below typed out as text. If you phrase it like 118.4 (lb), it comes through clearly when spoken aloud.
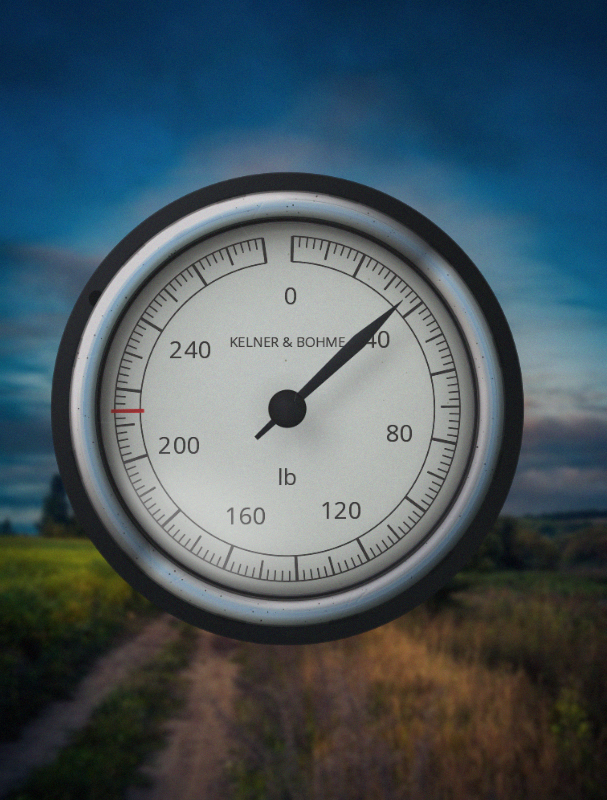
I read 36 (lb)
